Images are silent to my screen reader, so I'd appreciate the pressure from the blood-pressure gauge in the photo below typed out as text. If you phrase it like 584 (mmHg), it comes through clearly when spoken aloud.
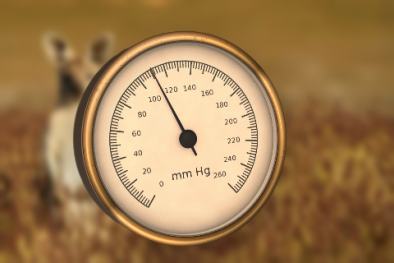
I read 110 (mmHg)
